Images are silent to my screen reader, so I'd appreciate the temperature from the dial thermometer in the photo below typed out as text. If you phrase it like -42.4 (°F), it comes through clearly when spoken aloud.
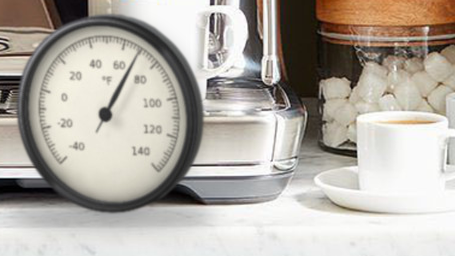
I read 70 (°F)
